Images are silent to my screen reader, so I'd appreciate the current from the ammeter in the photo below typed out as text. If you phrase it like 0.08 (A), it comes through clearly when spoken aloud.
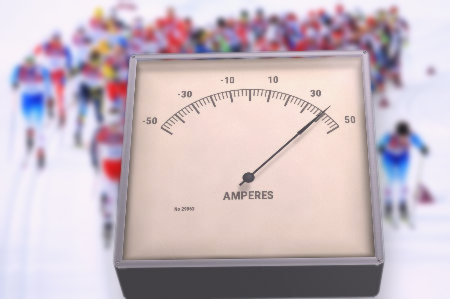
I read 40 (A)
